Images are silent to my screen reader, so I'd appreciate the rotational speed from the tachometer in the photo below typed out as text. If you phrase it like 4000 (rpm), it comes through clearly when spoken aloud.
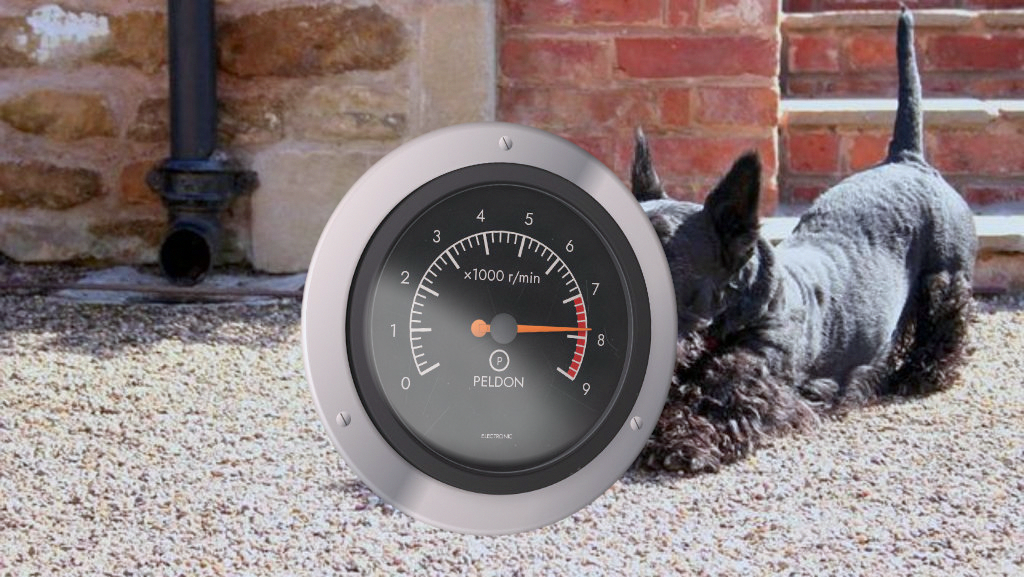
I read 7800 (rpm)
